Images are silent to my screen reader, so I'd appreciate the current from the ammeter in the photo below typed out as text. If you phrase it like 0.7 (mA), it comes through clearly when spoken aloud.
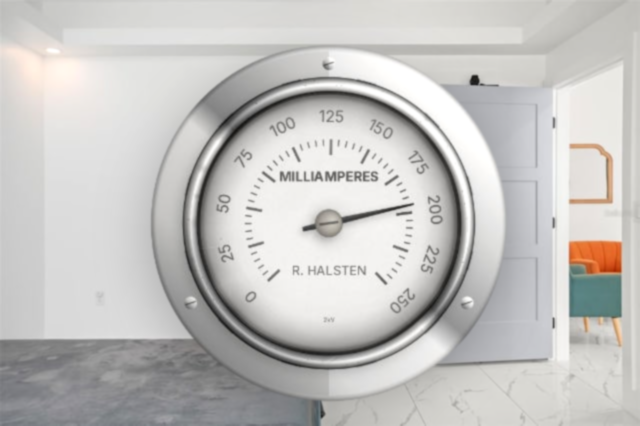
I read 195 (mA)
